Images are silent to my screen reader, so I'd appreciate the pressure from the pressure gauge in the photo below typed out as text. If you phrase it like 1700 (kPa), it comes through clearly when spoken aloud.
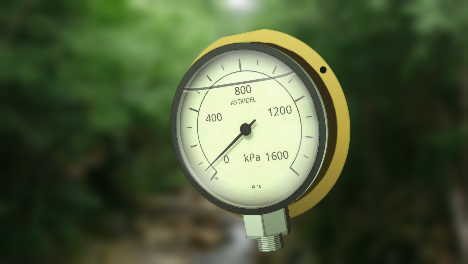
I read 50 (kPa)
